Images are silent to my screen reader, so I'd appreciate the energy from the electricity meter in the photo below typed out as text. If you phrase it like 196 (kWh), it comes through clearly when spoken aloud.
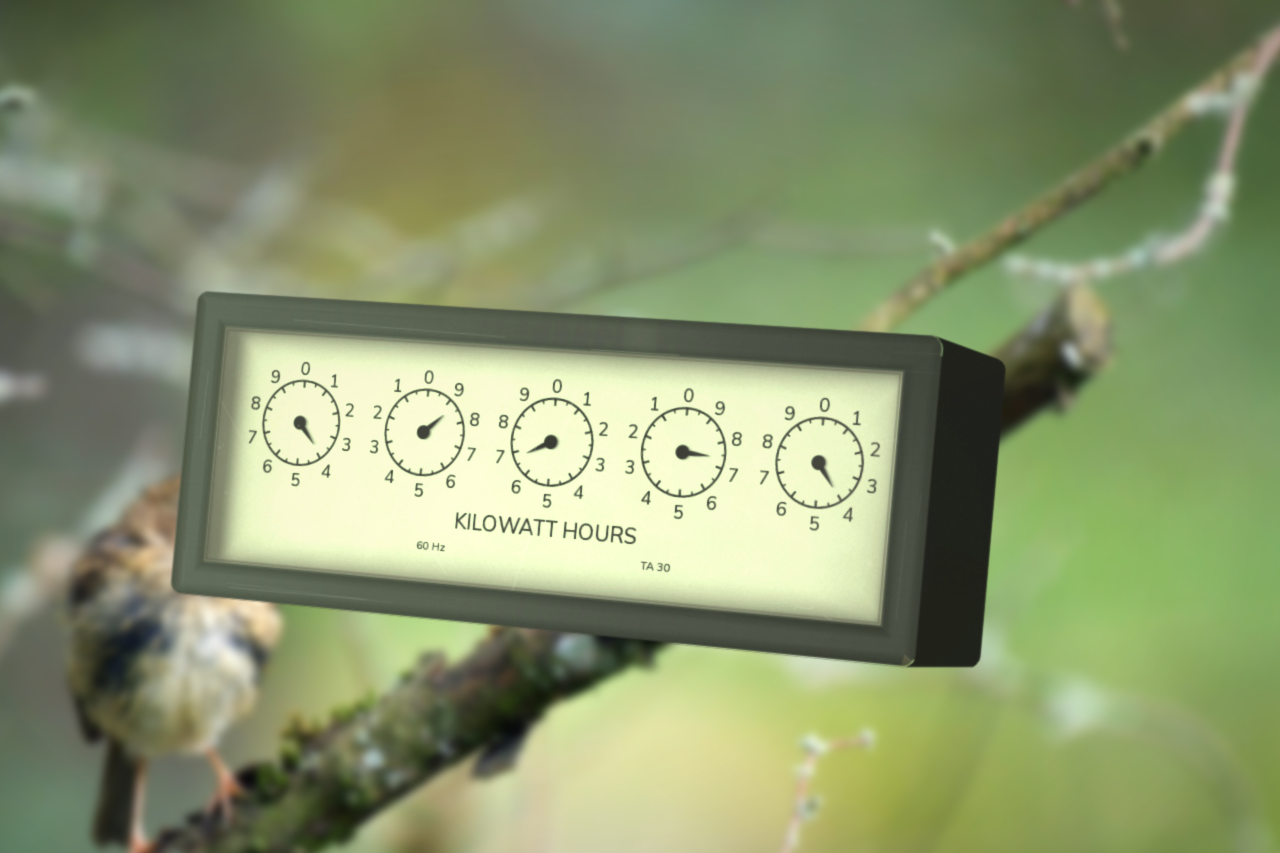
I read 38674 (kWh)
